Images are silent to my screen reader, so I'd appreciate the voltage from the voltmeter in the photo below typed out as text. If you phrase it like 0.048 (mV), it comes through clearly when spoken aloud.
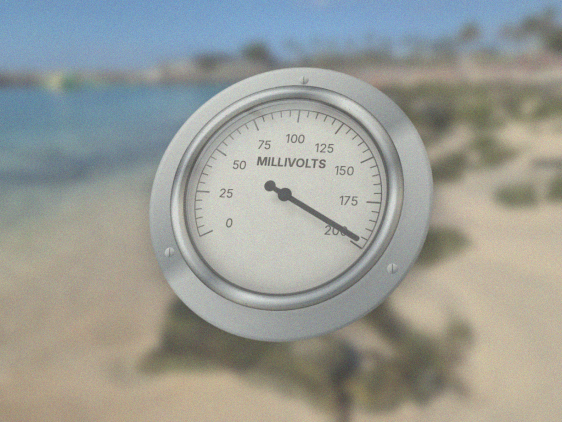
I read 197.5 (mV)
